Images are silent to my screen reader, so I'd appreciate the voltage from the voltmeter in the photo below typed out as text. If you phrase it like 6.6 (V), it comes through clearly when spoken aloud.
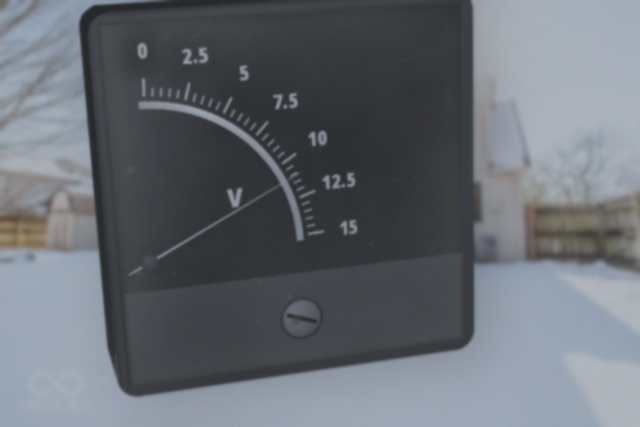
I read 11 (V)
